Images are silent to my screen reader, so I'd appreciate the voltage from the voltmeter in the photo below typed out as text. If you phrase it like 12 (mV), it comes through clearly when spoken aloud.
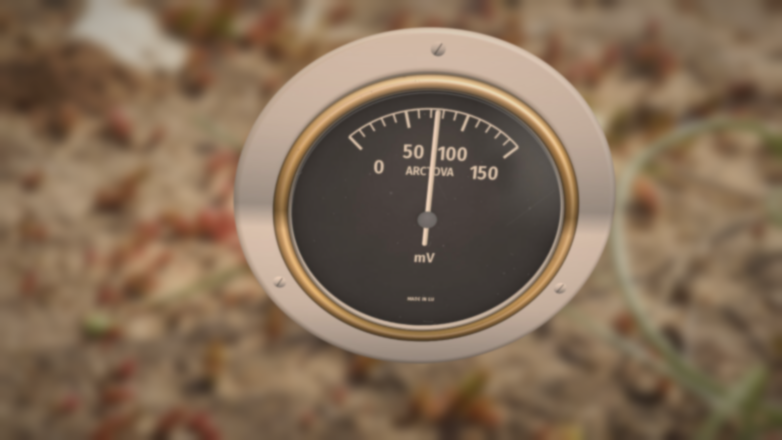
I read 75 (mV)
